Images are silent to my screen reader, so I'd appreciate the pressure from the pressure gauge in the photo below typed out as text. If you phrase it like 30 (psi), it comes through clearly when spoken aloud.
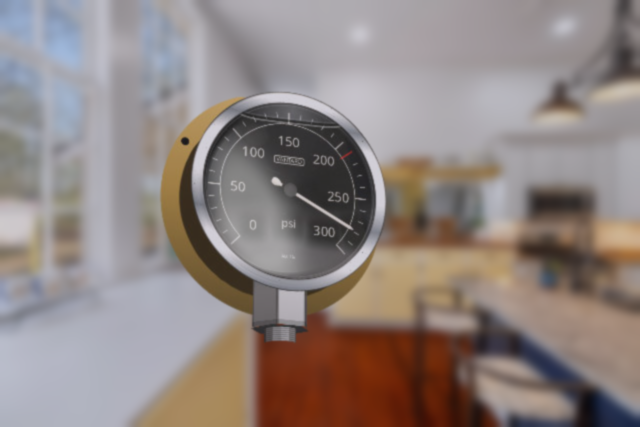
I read 280 (psi)
